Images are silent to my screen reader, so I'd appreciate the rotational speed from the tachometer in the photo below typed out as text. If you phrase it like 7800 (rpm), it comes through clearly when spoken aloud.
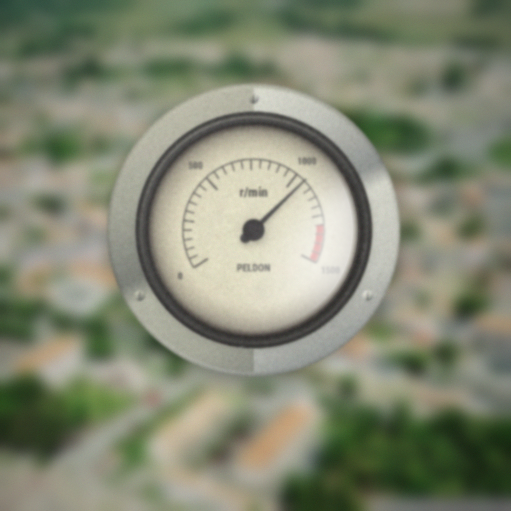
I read 1050 (rpm)
